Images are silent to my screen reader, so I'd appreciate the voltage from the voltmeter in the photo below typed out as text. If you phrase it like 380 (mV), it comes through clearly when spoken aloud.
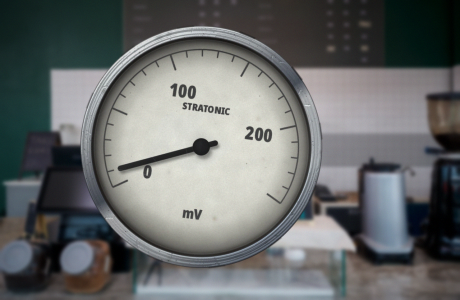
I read 10 (mV)
